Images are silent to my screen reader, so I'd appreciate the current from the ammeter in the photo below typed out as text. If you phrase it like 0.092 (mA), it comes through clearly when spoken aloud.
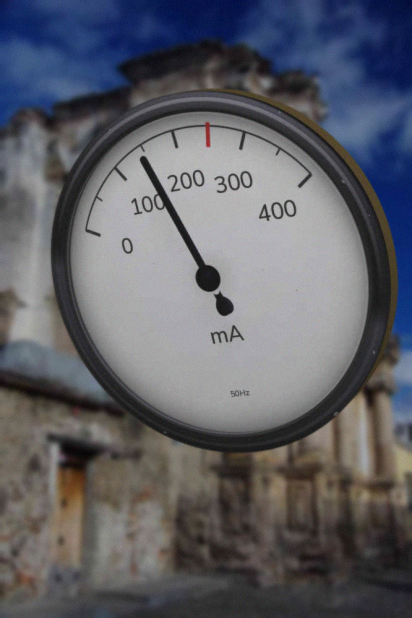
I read 150 (mA)
